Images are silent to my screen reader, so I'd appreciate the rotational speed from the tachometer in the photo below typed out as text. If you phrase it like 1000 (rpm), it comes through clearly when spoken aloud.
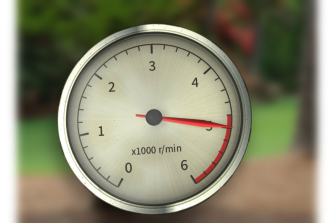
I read 5000 (rpm)
